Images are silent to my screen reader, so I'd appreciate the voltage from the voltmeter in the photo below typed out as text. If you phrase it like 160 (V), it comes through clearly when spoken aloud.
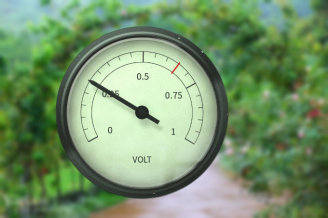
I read 0.25 (V)
